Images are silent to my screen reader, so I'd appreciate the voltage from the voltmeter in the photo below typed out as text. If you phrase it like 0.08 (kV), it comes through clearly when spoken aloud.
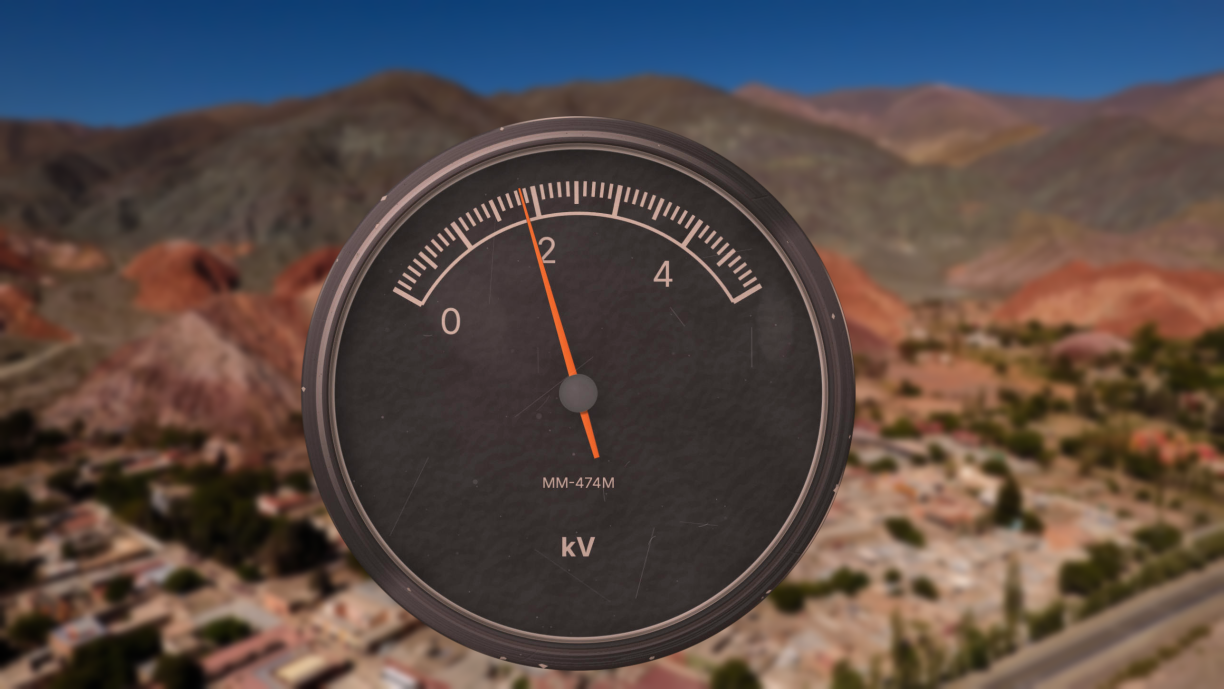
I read 1.85 (kV)
